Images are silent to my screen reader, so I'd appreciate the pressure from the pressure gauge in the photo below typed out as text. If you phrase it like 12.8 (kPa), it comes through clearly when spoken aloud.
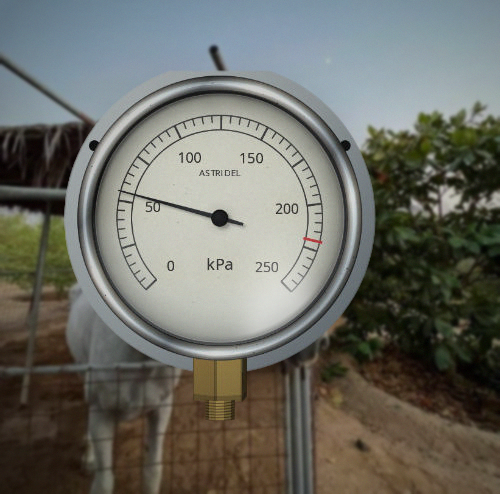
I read 55 (kPa)
